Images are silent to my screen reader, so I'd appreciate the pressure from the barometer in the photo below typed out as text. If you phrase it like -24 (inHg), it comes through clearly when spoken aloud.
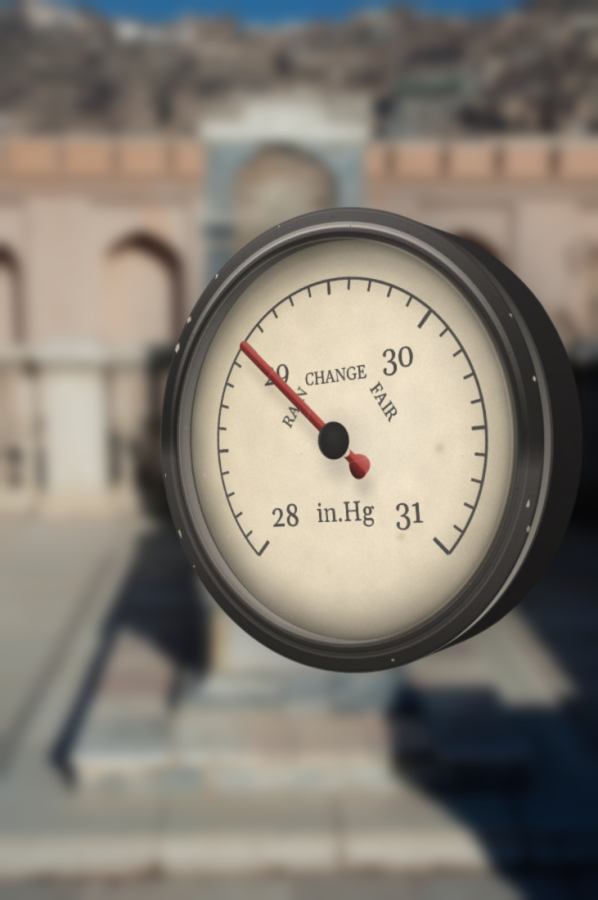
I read 29 (inHg)
